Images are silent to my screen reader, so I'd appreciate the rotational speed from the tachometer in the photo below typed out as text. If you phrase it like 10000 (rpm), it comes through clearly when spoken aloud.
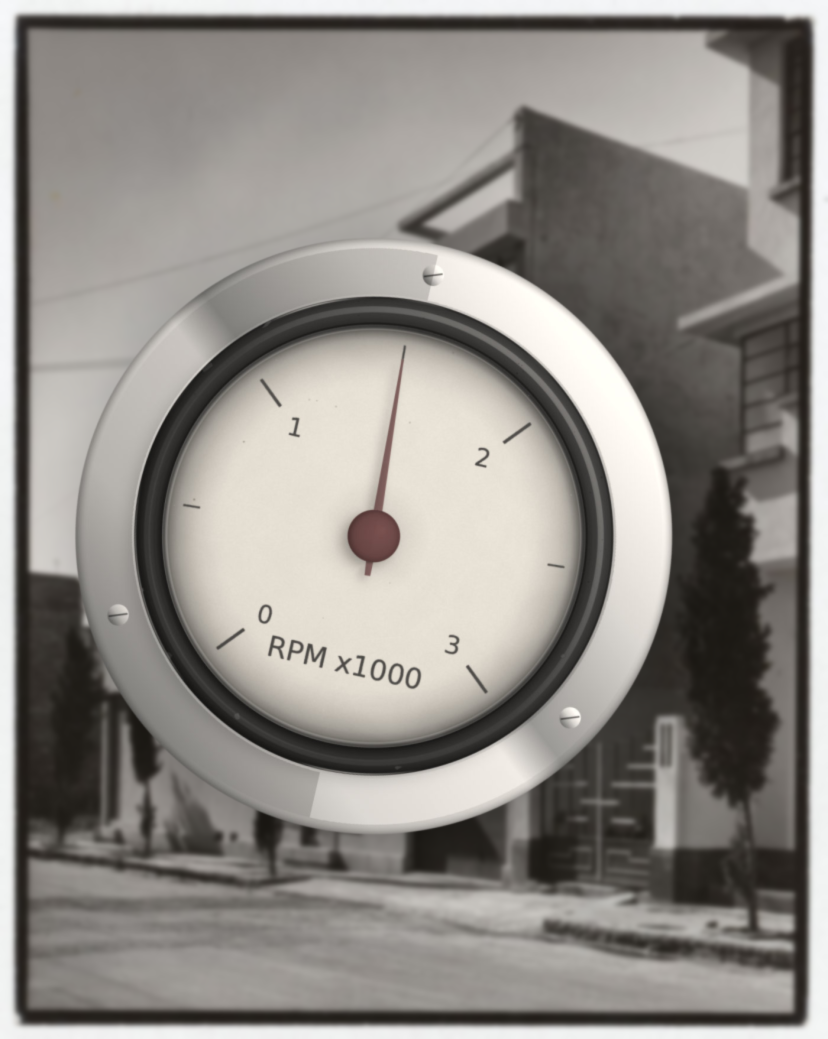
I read 1500 (rpm)
